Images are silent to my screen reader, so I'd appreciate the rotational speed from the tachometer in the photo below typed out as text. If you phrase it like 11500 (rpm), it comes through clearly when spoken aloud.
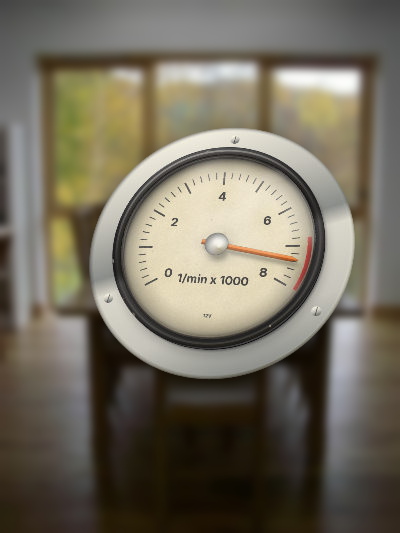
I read 7400 (rpm)
